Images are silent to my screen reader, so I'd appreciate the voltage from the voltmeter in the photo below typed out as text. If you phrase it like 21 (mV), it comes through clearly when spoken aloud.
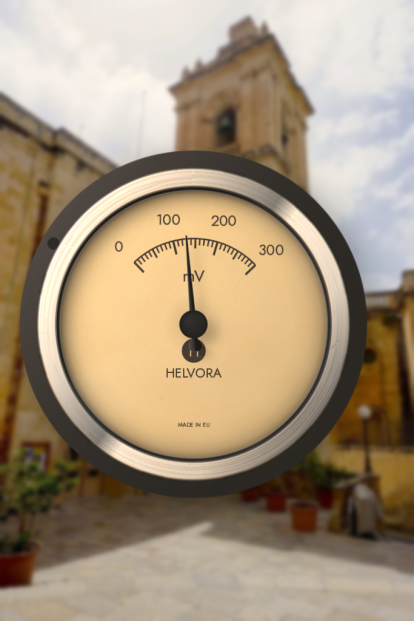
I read 130 (mV)
